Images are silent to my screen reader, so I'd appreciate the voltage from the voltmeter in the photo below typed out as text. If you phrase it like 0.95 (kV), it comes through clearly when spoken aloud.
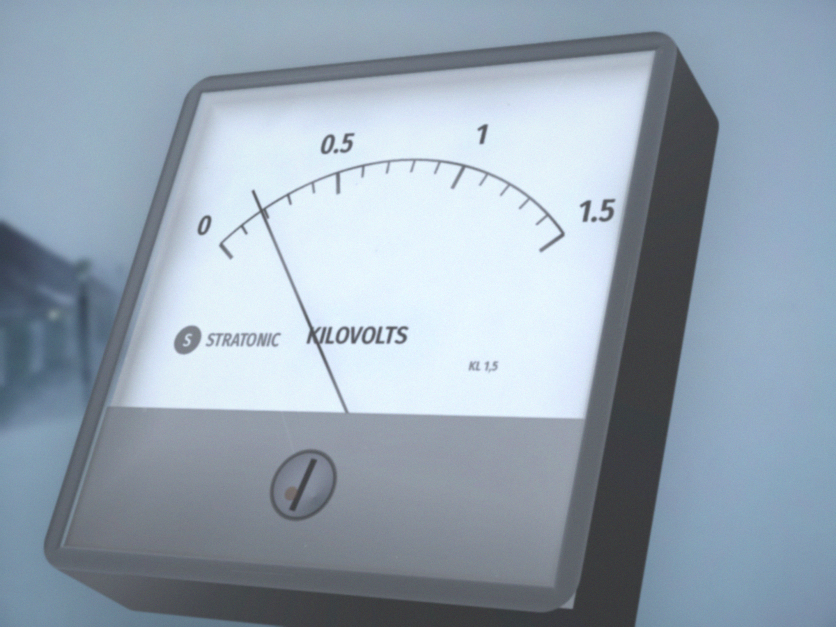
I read 0.2 (kV)
